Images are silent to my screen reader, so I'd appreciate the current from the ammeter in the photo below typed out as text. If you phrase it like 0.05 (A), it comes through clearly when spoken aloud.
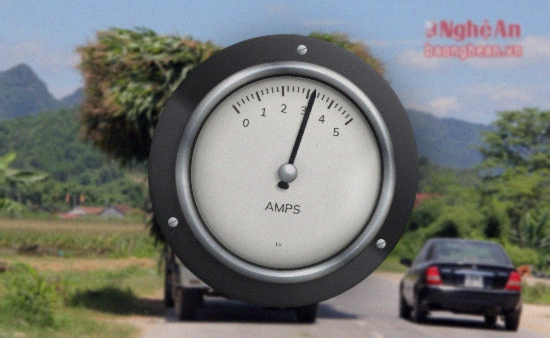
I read 3.2 (A)
